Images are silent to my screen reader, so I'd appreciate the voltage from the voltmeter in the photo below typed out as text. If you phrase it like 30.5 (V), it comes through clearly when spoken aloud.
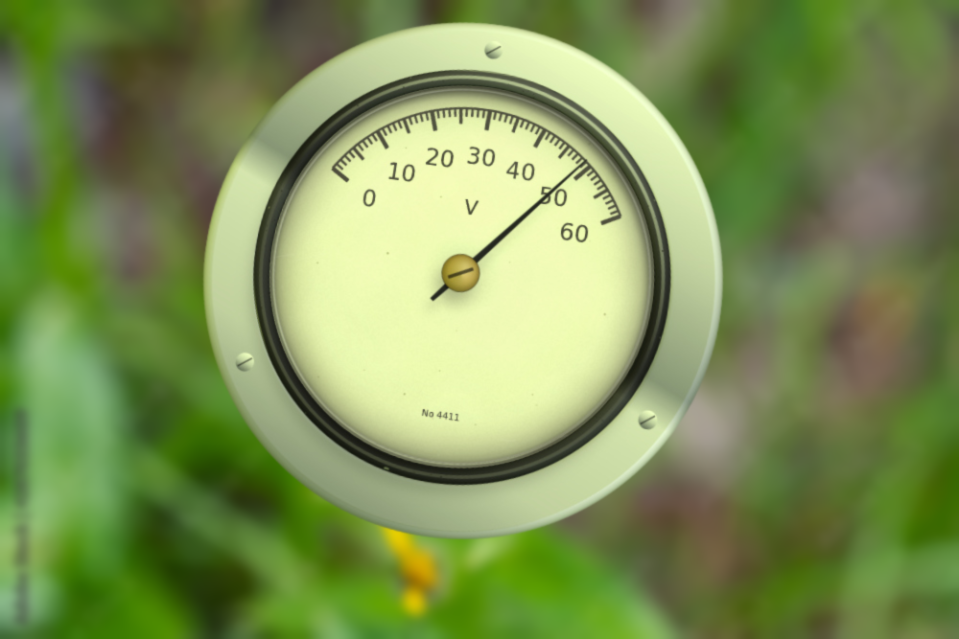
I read 49 (V)
